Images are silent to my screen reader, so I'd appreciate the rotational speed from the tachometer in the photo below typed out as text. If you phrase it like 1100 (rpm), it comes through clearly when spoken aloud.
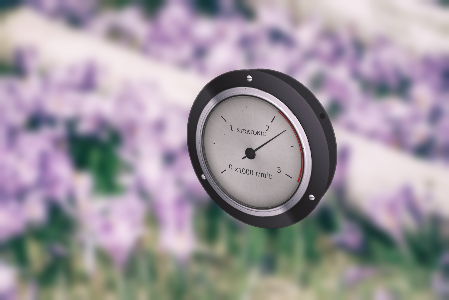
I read 2250 (rpm)
